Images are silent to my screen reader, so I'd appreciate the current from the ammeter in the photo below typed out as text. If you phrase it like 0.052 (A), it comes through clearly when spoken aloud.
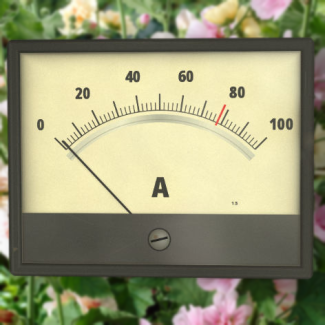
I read 2 (A)
